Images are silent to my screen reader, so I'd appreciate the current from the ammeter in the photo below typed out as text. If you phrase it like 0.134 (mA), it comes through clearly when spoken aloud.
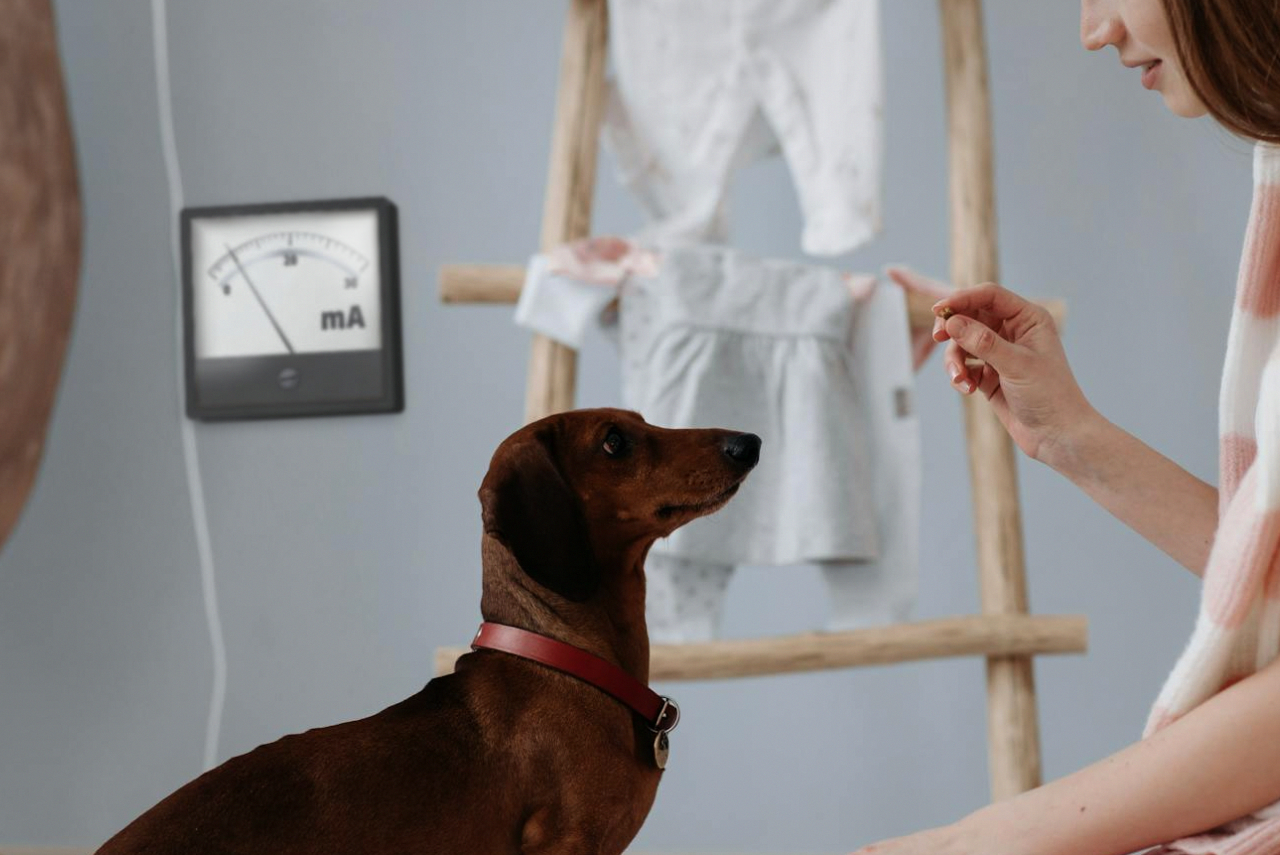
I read 10 (mA)
